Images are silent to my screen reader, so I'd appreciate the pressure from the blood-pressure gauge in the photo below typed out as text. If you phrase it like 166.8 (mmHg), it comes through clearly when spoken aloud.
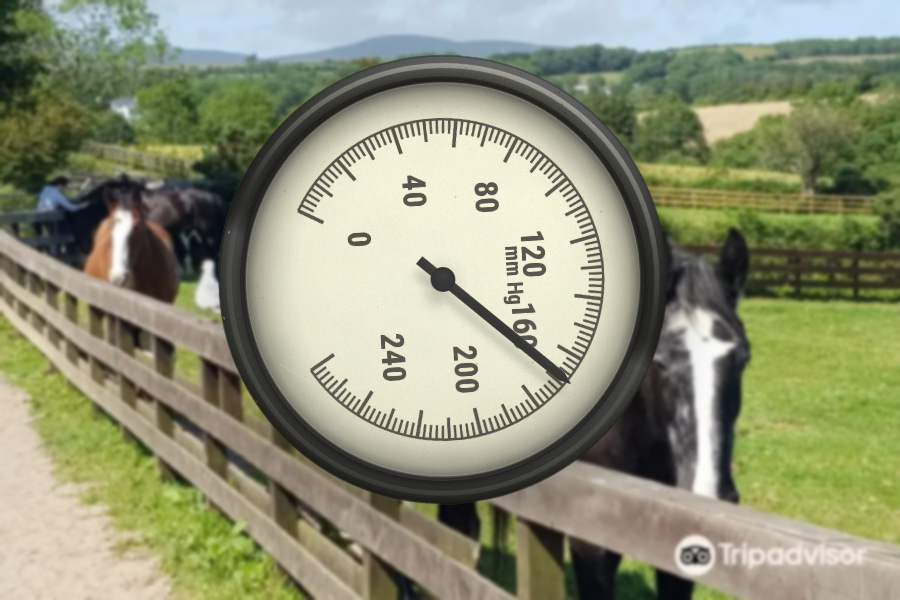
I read 168 (mmHg)
